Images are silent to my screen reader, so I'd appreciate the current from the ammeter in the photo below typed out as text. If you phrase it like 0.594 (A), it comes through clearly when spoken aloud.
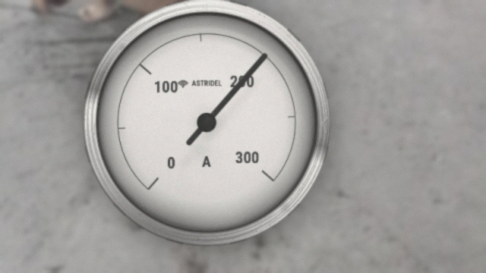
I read 200 (A)
